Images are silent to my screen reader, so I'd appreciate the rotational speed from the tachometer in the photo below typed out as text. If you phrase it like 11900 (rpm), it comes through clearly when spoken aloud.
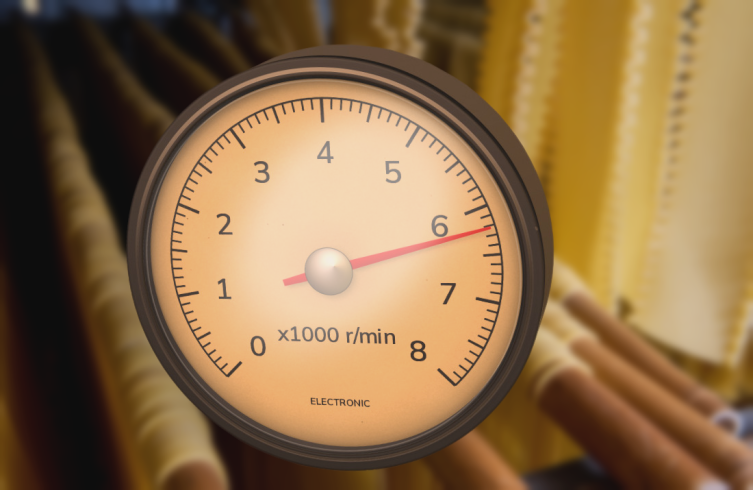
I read 6200 (rpm)
